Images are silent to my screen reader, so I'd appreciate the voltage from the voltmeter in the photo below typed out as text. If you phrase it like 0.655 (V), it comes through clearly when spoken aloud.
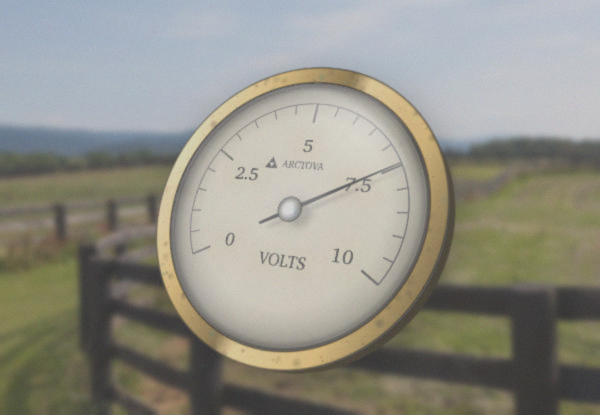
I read 7.5 (V)
